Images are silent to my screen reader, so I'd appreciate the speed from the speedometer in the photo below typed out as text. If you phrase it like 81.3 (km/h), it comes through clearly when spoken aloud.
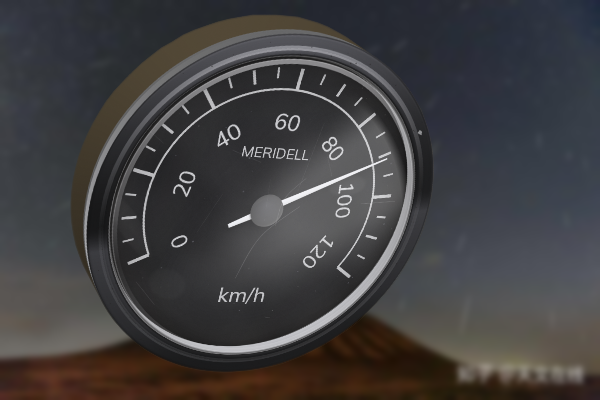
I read 90 (km/h)
